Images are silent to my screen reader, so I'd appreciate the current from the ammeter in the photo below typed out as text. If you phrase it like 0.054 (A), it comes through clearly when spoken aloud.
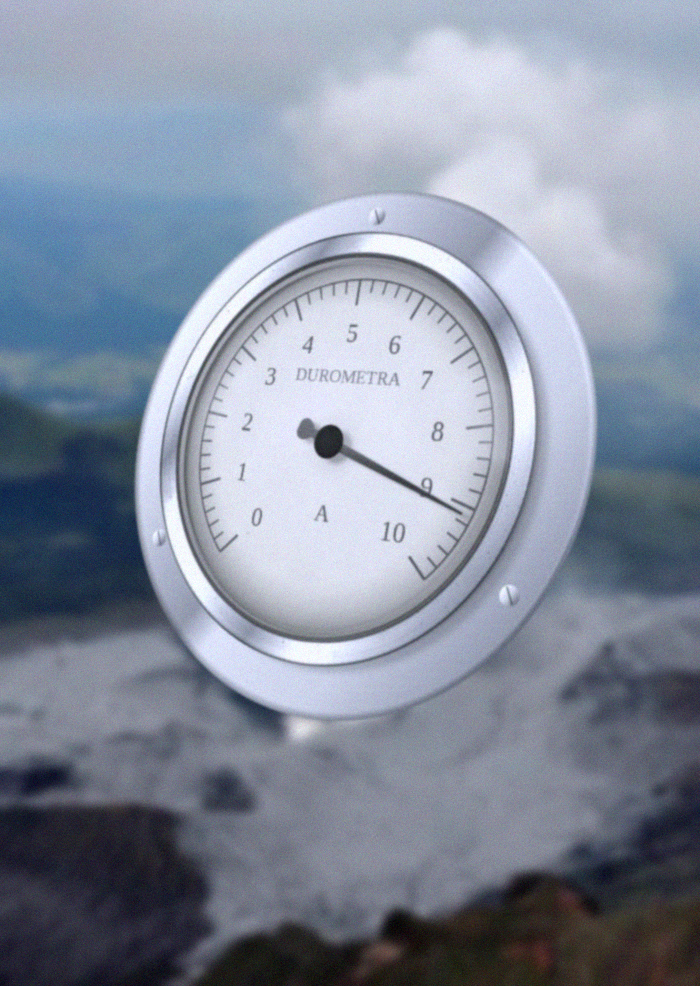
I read 9.1 (A)
